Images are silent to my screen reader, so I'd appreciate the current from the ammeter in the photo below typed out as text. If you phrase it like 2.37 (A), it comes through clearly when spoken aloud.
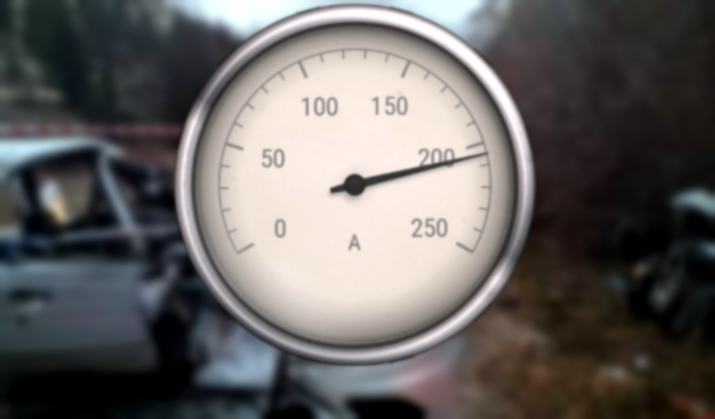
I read 205 (A)
